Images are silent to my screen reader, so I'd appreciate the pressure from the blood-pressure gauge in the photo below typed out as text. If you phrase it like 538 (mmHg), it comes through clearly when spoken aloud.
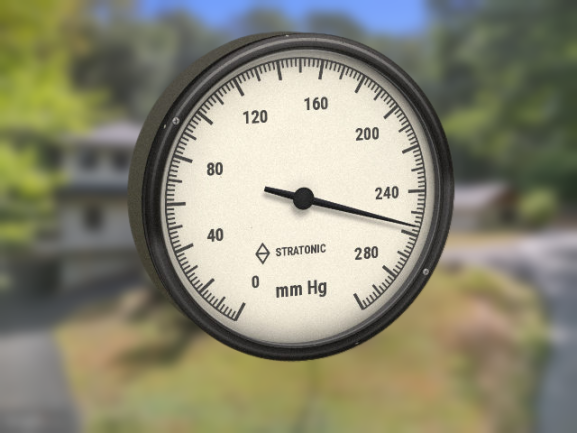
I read 256 (mmHg)
